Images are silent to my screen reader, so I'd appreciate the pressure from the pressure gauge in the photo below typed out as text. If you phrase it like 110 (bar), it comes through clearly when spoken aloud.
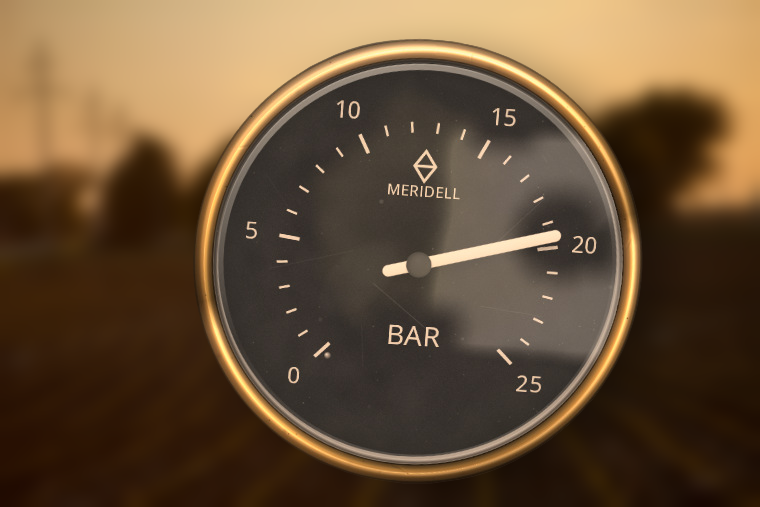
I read 19.5 (bar)
